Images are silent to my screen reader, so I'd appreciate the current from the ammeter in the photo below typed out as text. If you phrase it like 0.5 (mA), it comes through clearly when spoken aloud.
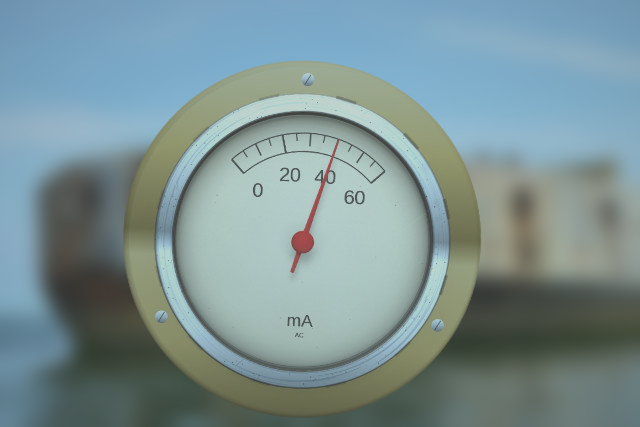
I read 40 (mA)
